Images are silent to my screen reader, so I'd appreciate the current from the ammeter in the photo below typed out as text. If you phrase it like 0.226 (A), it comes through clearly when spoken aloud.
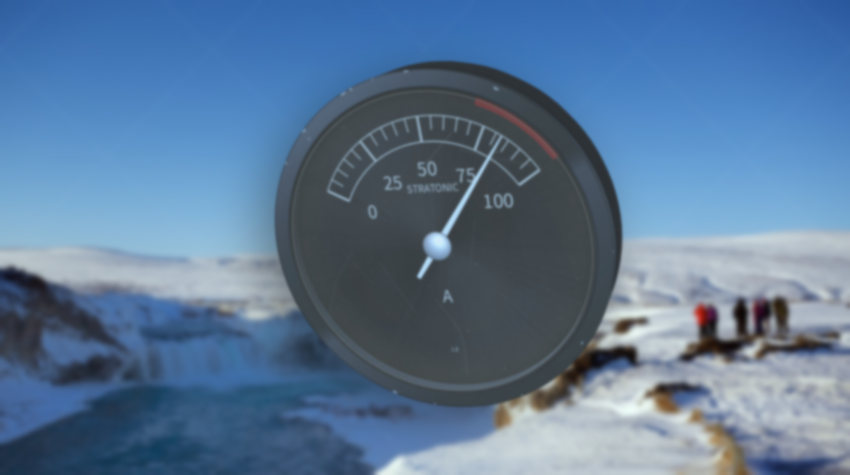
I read 82.5 (A)
